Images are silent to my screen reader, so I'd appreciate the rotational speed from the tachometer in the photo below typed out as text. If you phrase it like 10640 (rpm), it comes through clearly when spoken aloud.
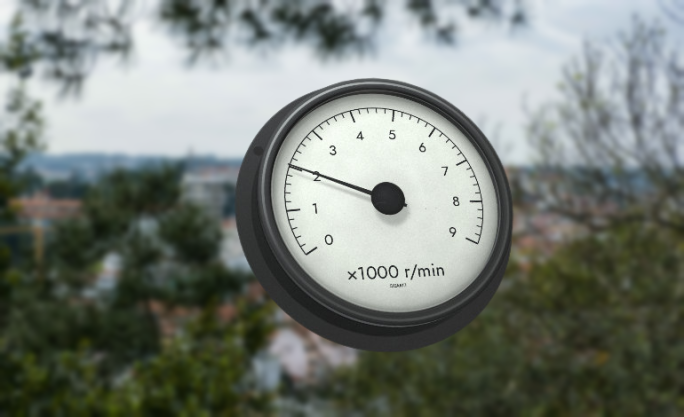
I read 2000 (rpm)
